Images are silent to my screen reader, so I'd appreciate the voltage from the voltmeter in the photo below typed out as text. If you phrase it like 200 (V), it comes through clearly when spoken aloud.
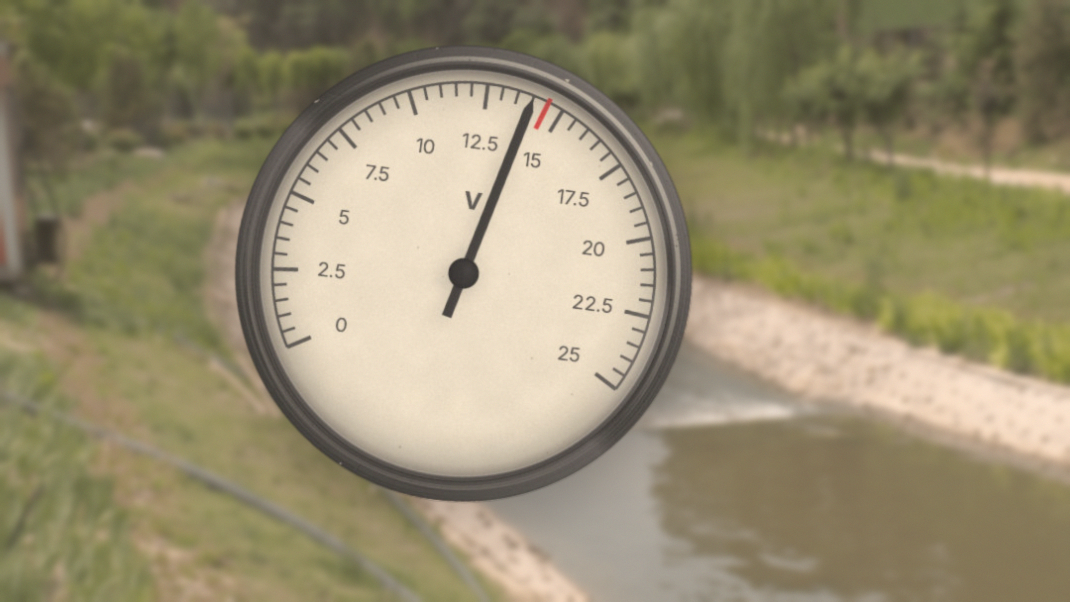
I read 14 (V)
